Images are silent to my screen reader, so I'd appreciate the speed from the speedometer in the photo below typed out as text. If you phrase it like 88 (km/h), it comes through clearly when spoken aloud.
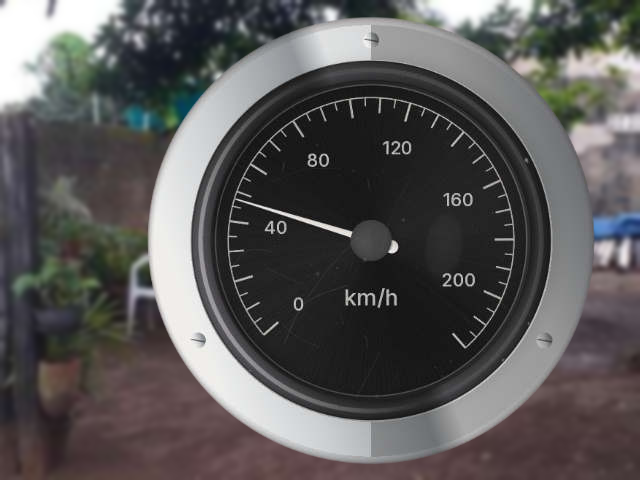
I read 47.5 (km/h)
